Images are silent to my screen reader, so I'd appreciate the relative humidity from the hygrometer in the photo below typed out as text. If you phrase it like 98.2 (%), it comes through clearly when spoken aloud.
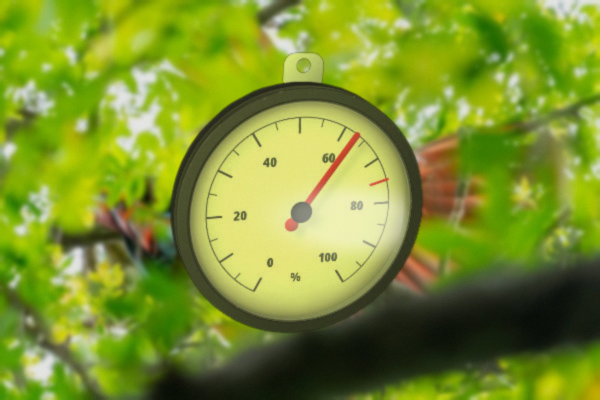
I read 62.5 (%)
